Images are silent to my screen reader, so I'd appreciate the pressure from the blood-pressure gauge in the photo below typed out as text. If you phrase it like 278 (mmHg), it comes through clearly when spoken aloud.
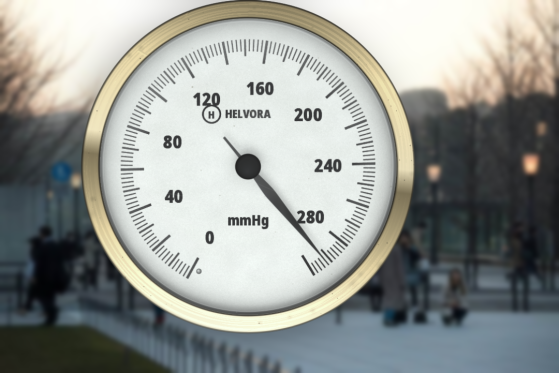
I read 292 (mmHg)
